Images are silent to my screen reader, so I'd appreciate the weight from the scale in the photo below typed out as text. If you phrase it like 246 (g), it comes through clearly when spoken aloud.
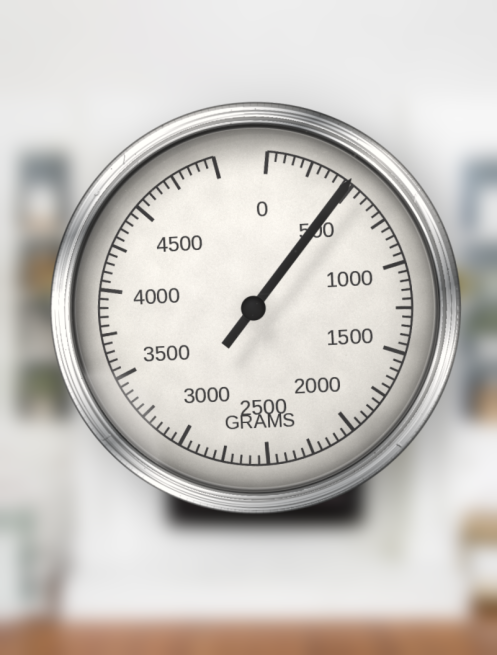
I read 475 (g)
